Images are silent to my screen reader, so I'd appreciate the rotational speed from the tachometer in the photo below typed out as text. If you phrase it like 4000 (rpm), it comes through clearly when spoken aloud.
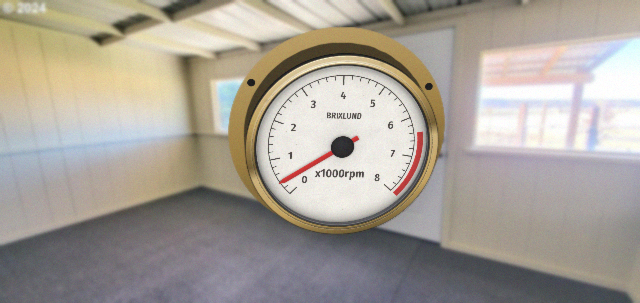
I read 400 (rpm)
